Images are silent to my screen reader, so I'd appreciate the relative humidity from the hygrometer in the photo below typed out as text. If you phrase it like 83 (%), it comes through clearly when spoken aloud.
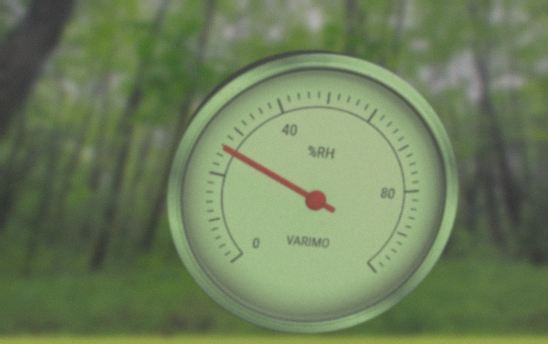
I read 26 (%)
